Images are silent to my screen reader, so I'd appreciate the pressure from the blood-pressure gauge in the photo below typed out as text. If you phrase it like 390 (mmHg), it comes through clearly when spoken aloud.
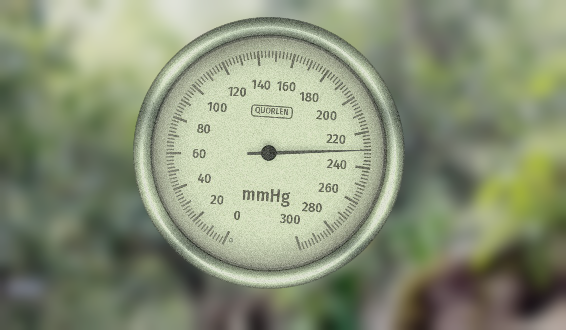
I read 230 (mmHg)
